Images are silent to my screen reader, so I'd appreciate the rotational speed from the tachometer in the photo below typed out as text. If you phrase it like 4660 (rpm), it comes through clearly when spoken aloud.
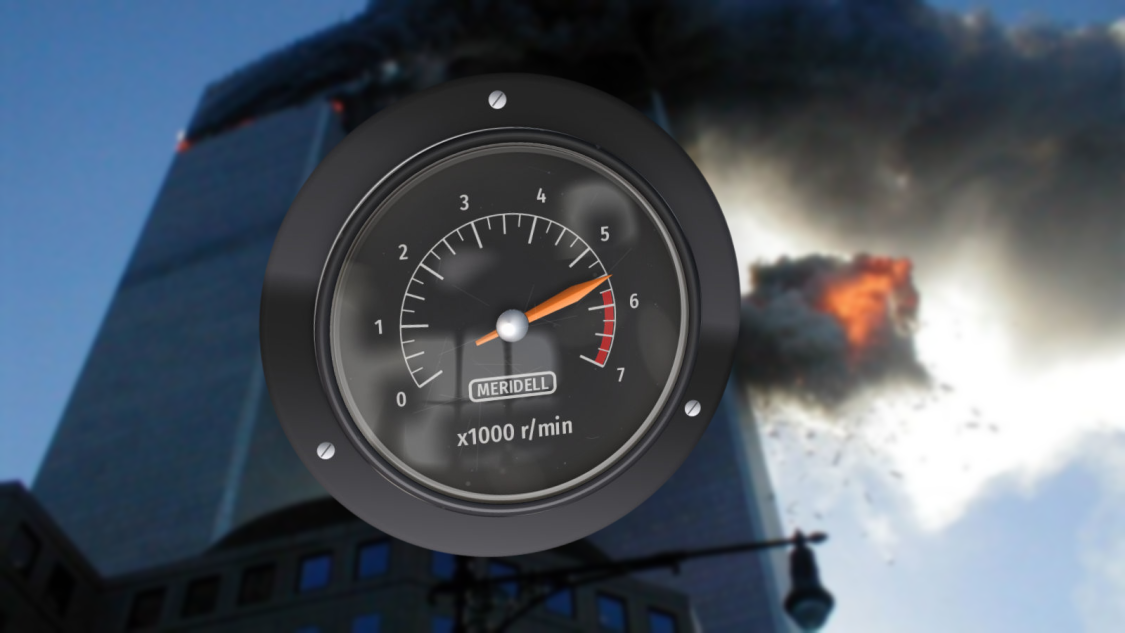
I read 5500 (rpm)
